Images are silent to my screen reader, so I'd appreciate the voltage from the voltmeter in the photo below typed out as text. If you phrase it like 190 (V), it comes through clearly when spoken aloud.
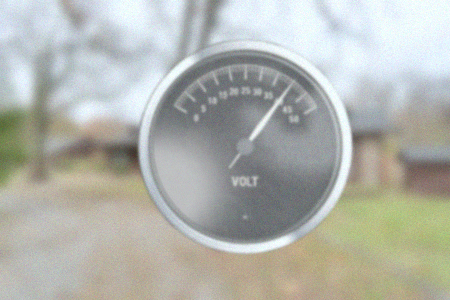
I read 40 (V)
